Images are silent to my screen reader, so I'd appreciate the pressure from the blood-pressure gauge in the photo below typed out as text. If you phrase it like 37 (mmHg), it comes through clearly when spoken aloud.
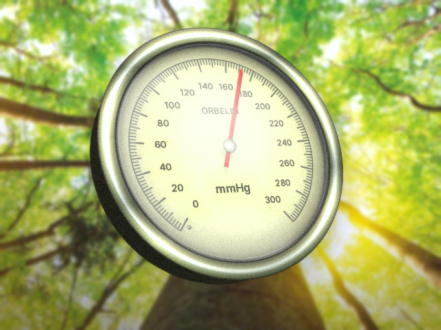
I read 170 (mmHg)
